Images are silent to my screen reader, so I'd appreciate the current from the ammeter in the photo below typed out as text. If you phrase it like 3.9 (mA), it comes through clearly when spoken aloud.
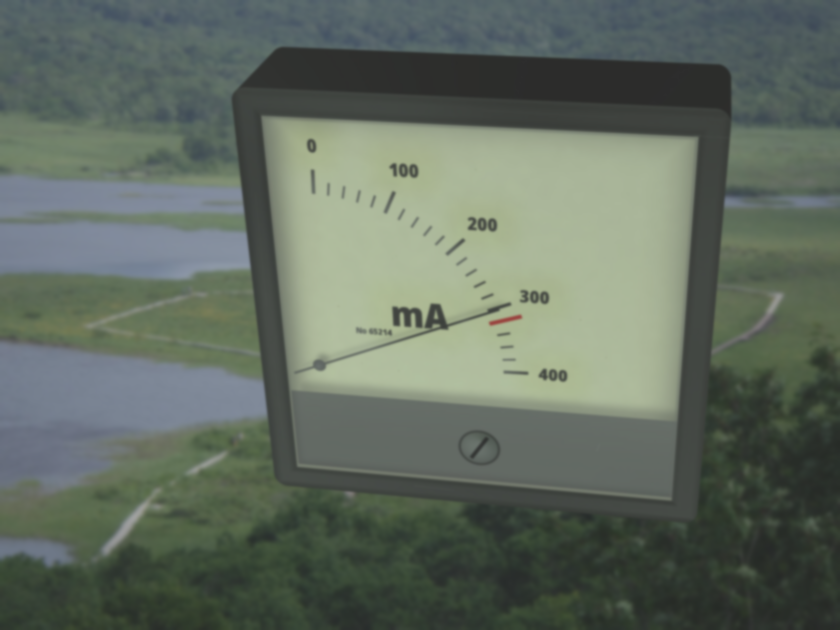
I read 300 (mA)
